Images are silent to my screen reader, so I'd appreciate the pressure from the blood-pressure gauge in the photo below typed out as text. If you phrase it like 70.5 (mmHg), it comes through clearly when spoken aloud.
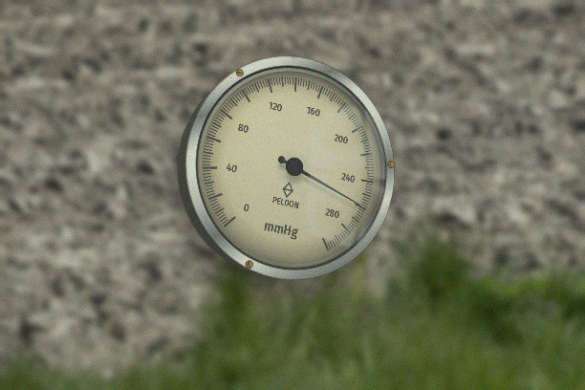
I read 260 (mmHg)
